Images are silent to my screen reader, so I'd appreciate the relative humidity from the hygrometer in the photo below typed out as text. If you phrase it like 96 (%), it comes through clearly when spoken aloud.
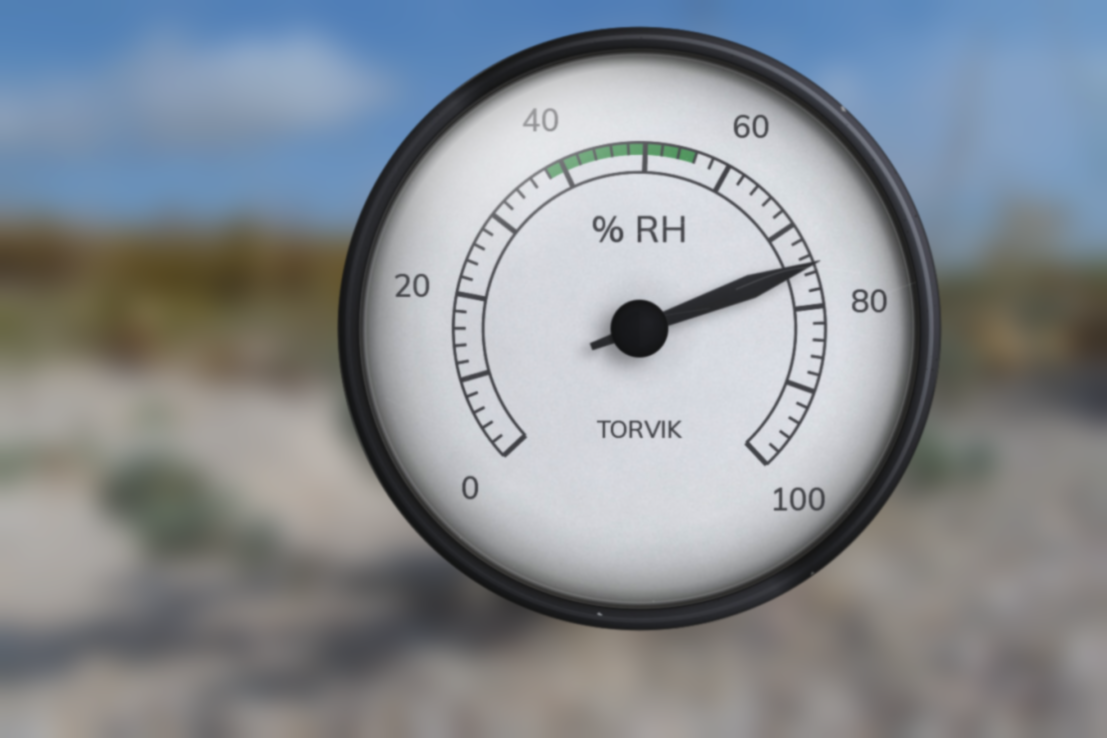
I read 75 (%)
